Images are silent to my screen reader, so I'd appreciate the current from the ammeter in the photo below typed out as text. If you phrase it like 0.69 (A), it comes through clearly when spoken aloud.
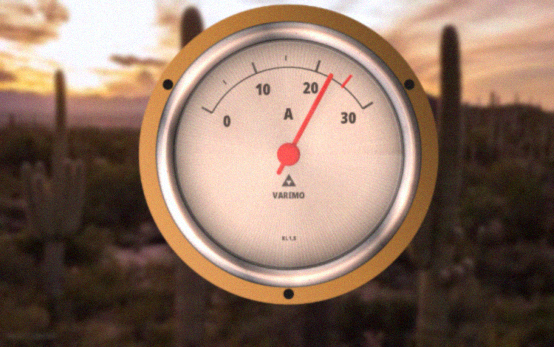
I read 22.5 (A)
